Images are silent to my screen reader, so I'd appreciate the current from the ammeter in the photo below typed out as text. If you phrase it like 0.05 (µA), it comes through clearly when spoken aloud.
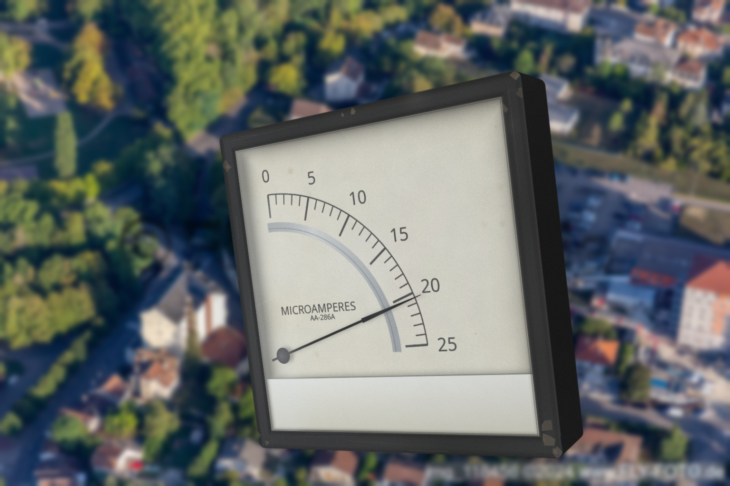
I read 20.5 (µA)
